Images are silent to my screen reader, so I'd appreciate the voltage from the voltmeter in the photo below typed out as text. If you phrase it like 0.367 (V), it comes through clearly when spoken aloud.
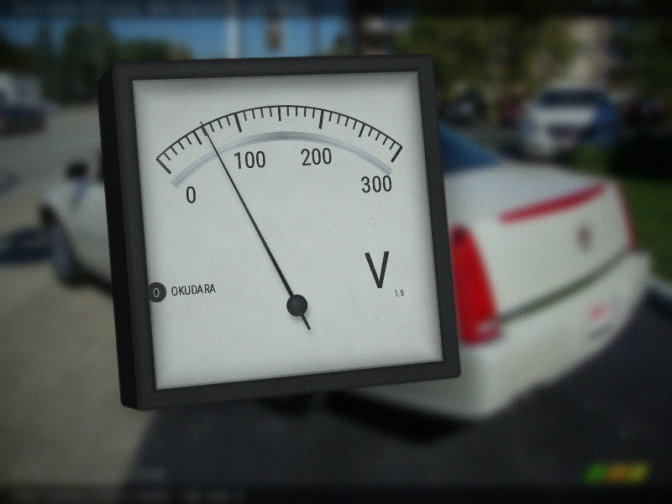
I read 60 (V)
